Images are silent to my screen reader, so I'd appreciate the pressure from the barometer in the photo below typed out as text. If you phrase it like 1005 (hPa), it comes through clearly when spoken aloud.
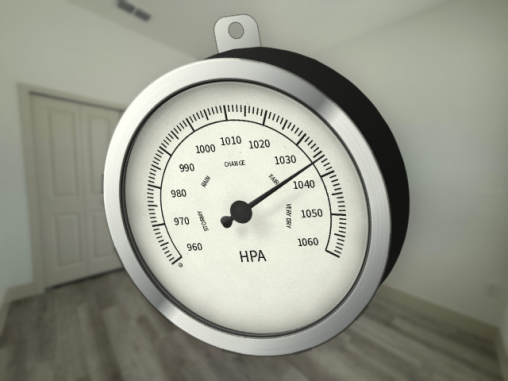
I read 1036 (hPa)
